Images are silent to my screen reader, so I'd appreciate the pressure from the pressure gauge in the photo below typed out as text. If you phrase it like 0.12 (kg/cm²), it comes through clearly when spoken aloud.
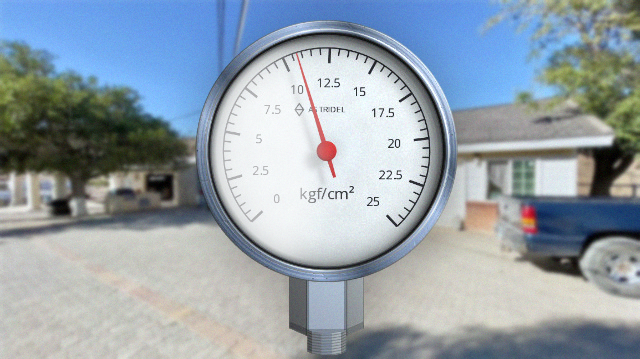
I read 10.75 (kg/cm²)
